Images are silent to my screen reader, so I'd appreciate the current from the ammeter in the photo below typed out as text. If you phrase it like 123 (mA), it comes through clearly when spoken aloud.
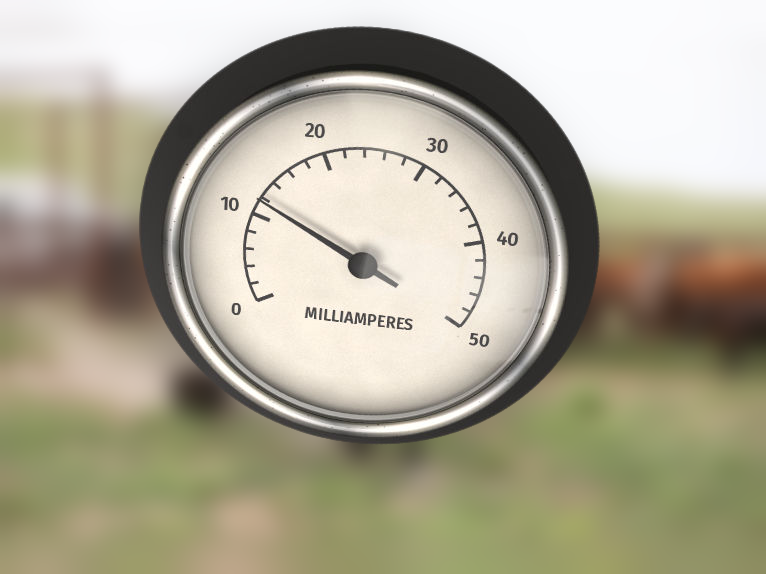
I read 12 (mA)
